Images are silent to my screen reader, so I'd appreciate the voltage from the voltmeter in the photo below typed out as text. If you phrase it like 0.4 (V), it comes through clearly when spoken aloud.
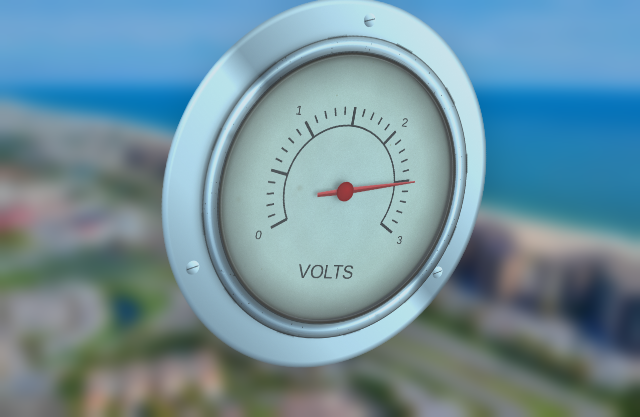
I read 2.5 (V)
